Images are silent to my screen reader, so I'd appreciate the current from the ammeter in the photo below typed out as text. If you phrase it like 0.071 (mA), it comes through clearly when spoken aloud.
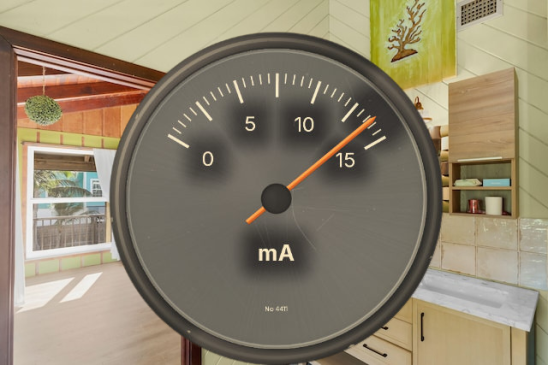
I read 13.75 (mA)
